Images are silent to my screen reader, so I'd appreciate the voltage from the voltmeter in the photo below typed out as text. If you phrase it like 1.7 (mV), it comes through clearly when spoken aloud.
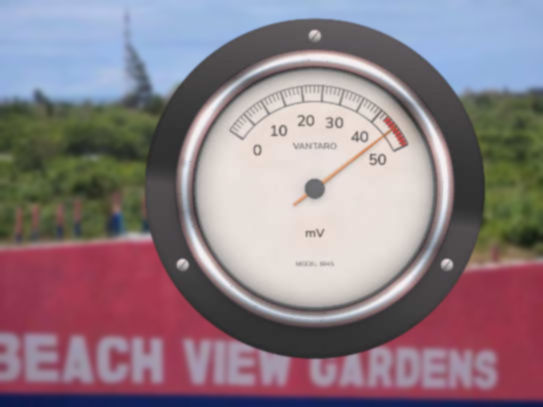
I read 45 (mV)
